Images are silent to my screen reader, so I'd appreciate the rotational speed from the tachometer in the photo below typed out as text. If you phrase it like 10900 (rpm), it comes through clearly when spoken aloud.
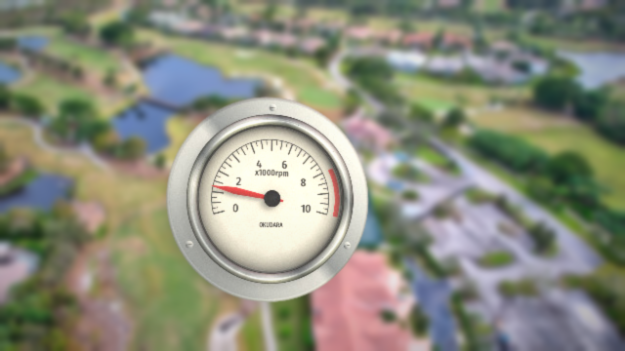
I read 1250 (rpm)
